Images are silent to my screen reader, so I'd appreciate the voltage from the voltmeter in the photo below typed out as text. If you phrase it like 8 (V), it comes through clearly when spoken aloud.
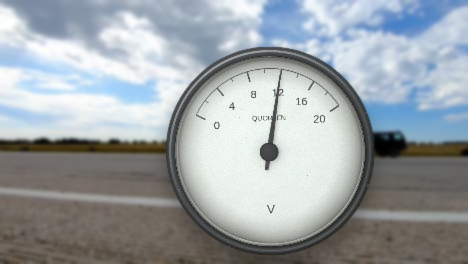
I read 12 (V)
